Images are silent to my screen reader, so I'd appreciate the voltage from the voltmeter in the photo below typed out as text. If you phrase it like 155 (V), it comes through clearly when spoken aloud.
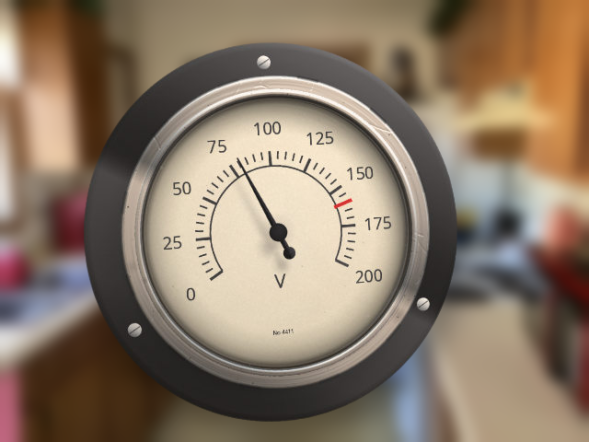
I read 80 (V)
